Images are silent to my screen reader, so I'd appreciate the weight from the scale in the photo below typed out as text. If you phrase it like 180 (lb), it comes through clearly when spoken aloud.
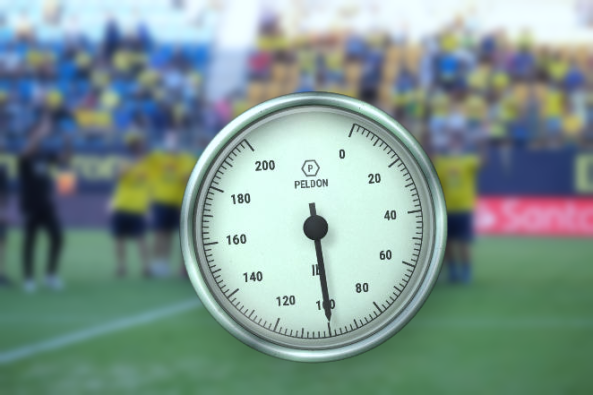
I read 100 (lb)
